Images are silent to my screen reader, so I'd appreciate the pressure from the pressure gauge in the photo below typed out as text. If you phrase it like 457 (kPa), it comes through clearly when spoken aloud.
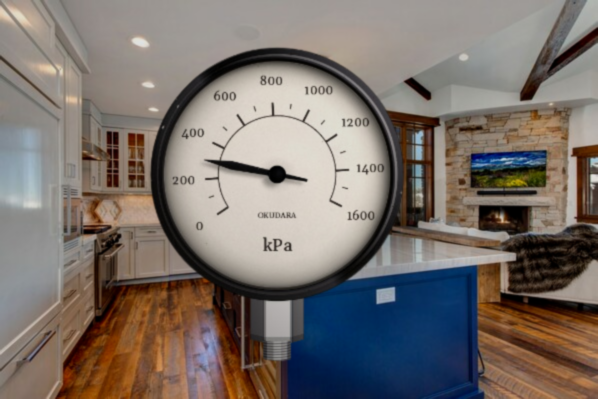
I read 300 (kPa)
